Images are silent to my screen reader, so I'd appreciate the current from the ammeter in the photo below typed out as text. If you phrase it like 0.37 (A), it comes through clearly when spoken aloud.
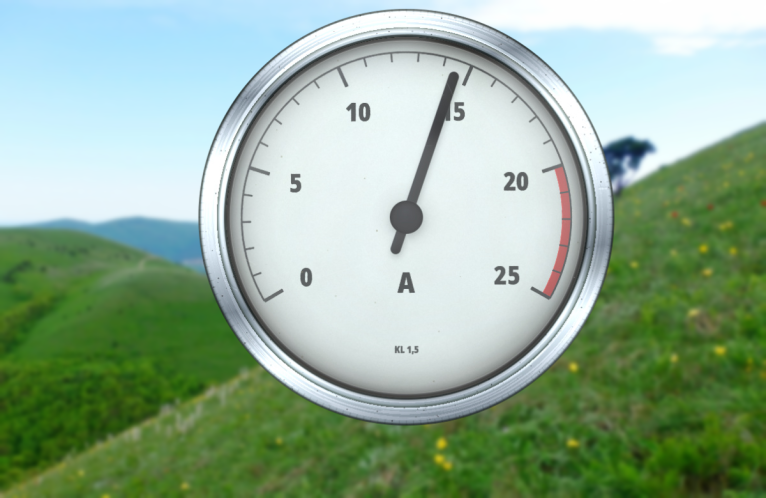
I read 14.5 (A)
